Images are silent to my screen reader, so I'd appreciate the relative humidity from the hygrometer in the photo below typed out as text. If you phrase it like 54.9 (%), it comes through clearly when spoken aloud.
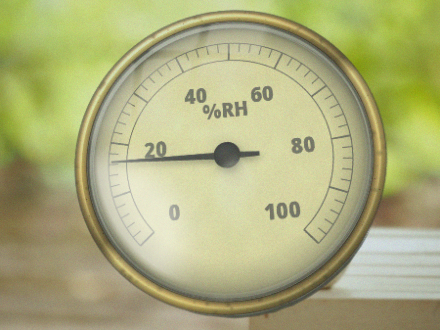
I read 16 (%)
